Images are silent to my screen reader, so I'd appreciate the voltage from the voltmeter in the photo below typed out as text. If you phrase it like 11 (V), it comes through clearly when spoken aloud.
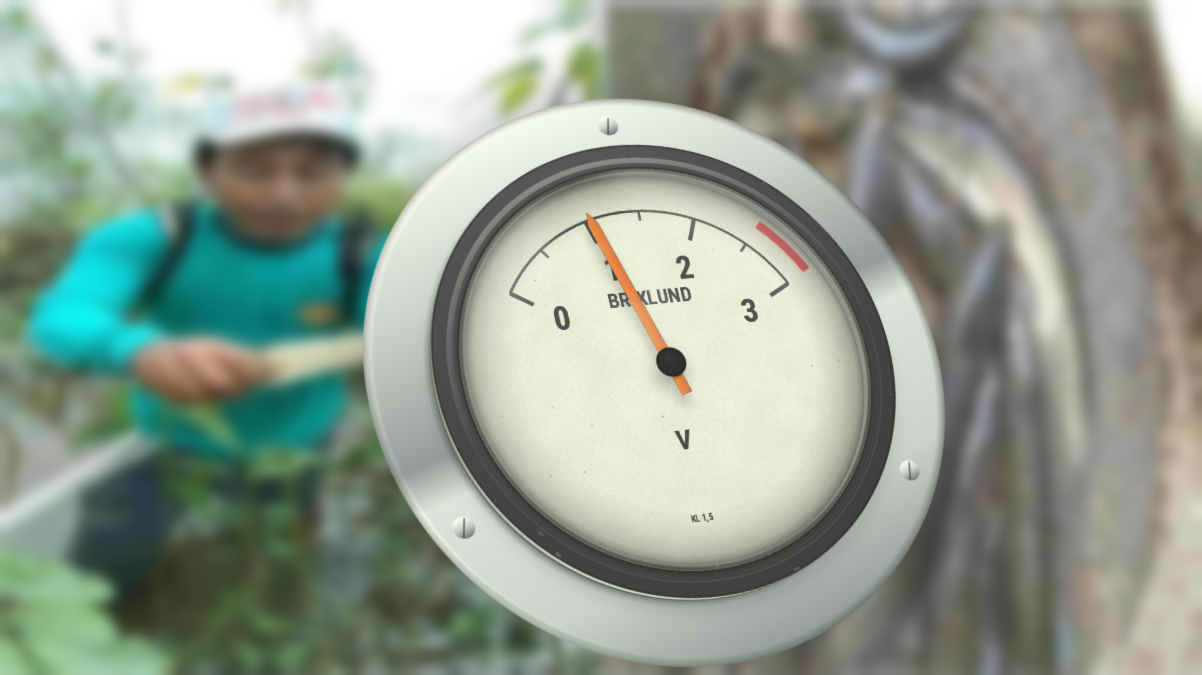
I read 1 (V)
